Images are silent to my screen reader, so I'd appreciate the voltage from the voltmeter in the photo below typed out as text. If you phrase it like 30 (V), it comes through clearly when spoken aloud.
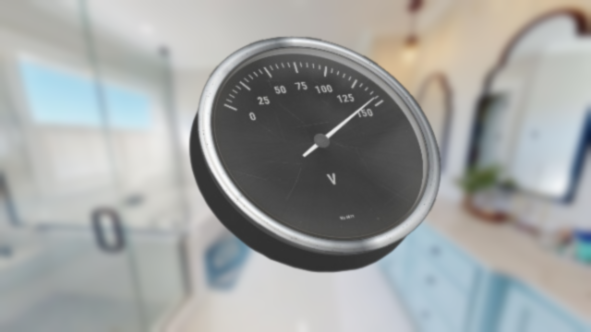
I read 145 (V)
